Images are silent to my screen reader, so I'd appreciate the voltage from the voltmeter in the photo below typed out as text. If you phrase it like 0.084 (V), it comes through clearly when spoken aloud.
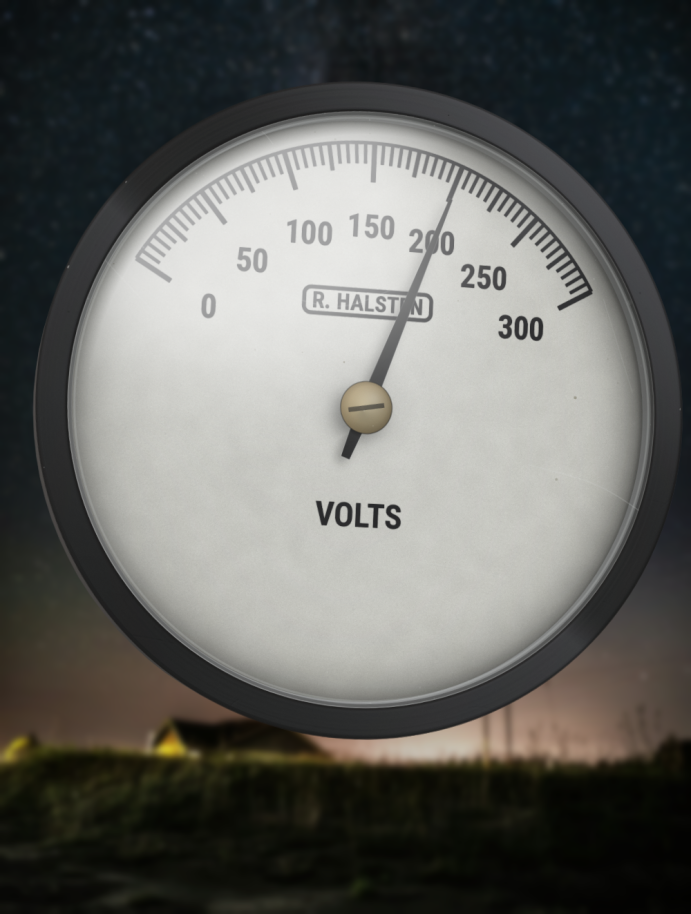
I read 200 (V)
